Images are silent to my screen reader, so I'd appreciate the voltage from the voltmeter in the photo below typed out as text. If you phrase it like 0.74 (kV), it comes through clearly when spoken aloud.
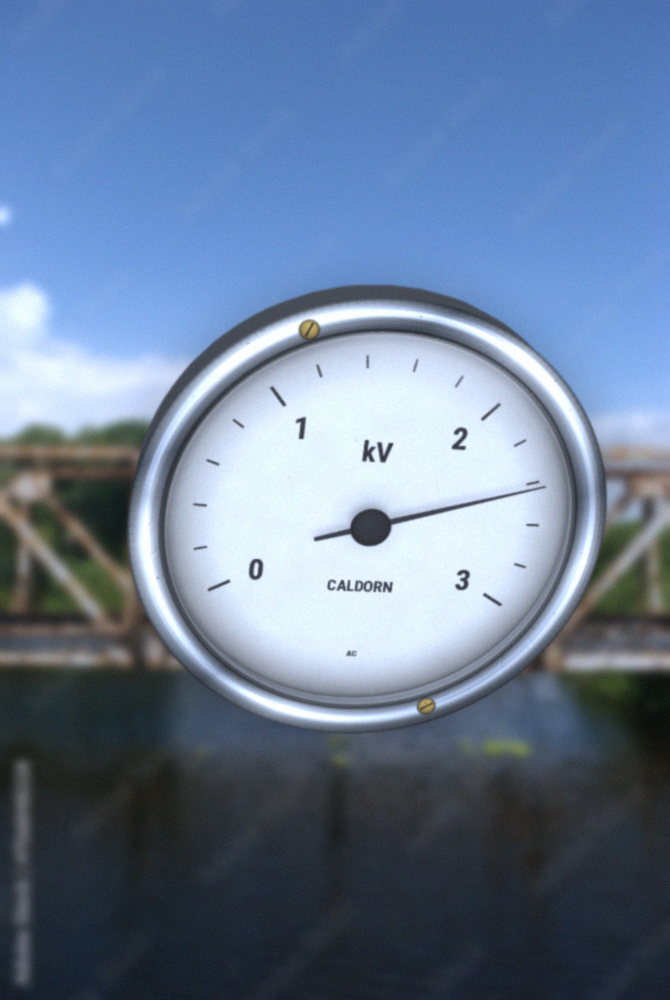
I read 2.4 (kV)
